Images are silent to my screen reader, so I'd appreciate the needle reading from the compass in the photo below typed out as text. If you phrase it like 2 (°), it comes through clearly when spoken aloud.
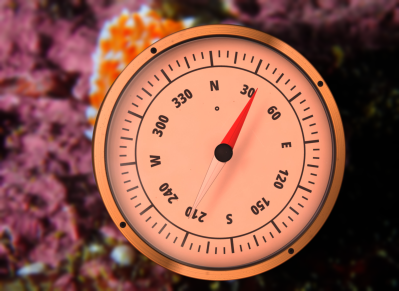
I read 35 (°)
